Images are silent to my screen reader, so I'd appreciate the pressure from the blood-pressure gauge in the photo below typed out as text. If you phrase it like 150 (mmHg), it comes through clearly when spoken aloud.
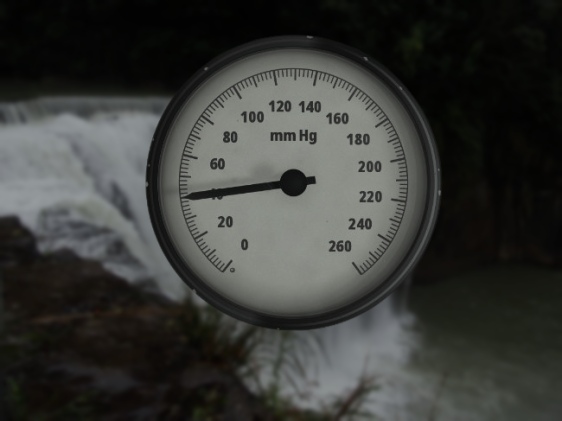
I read 40 (mmHg)
